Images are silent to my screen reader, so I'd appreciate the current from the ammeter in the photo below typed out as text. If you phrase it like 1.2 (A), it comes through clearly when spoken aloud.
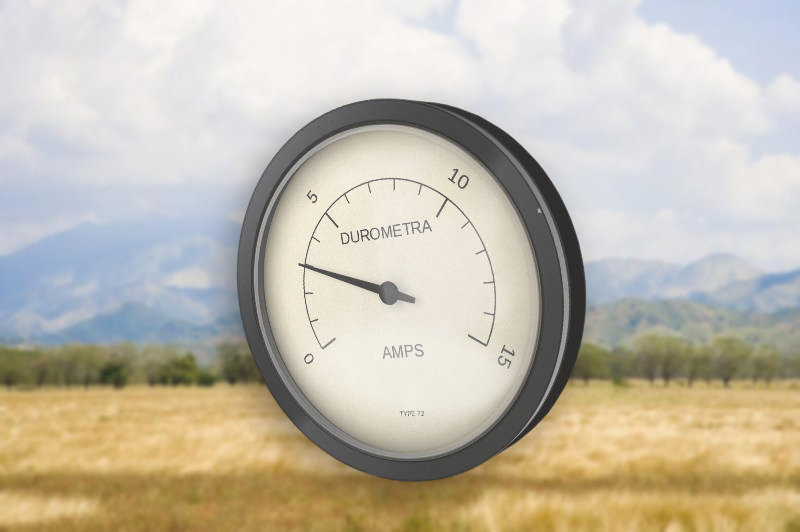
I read 3 (A)
